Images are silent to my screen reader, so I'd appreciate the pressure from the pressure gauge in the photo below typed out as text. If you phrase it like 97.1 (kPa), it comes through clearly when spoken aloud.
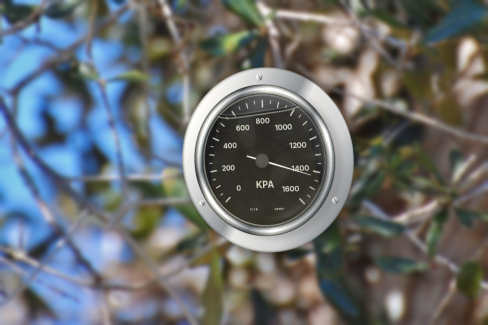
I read 1425 (kPa)
